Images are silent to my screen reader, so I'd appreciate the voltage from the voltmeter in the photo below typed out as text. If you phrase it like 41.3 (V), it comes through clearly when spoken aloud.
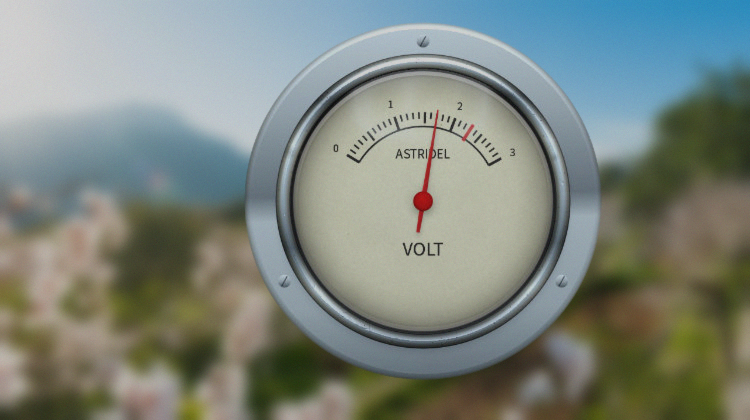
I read 1.7 (V)
